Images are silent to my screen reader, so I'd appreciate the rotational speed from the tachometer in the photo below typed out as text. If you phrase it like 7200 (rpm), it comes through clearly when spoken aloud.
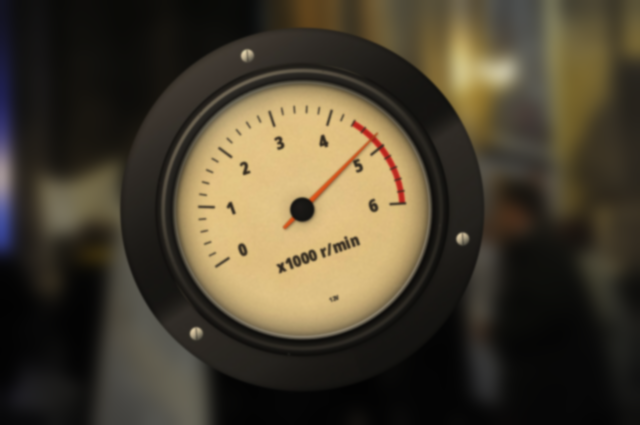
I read 4800 (rpm)
